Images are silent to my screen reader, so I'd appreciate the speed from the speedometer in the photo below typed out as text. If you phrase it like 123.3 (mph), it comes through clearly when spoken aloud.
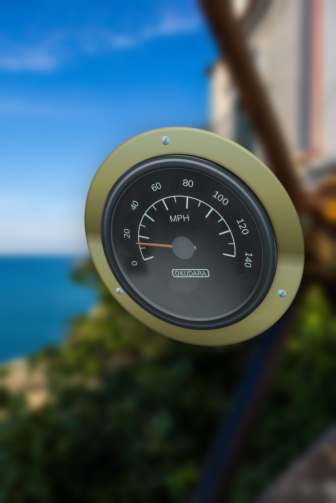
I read 15 (mph)
